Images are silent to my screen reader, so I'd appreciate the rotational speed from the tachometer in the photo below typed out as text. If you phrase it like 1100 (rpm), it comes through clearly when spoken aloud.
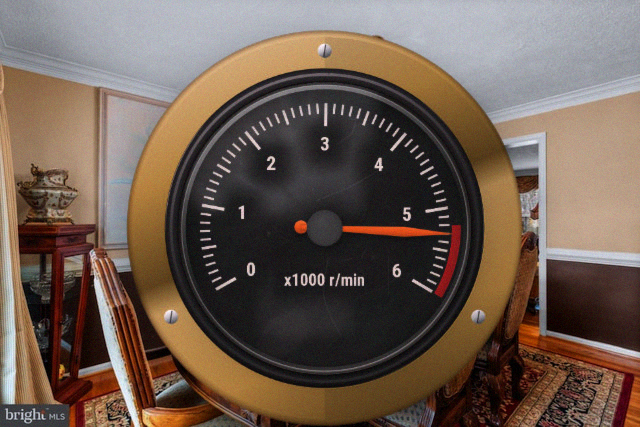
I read 5300 (rpm)
